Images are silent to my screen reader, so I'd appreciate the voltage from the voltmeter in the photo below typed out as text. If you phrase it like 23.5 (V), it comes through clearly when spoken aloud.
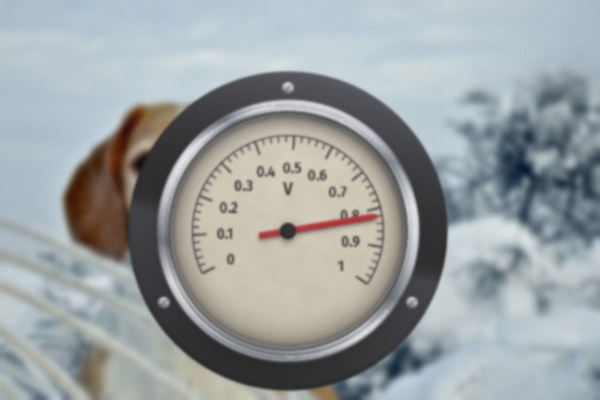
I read 0.82 (V)
